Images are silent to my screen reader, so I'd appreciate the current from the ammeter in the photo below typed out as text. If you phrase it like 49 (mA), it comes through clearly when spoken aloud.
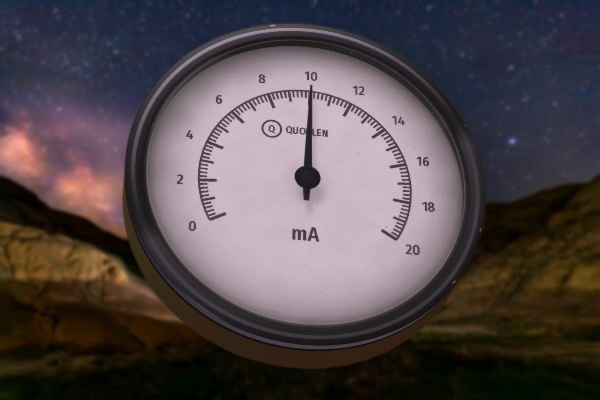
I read 10 (mA)
